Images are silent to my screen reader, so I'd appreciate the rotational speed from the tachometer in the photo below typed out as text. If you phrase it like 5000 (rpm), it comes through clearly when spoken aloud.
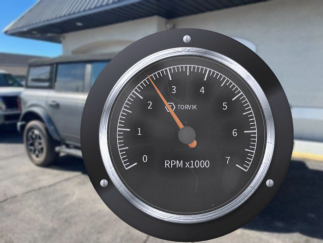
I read 2500 (rpm)
